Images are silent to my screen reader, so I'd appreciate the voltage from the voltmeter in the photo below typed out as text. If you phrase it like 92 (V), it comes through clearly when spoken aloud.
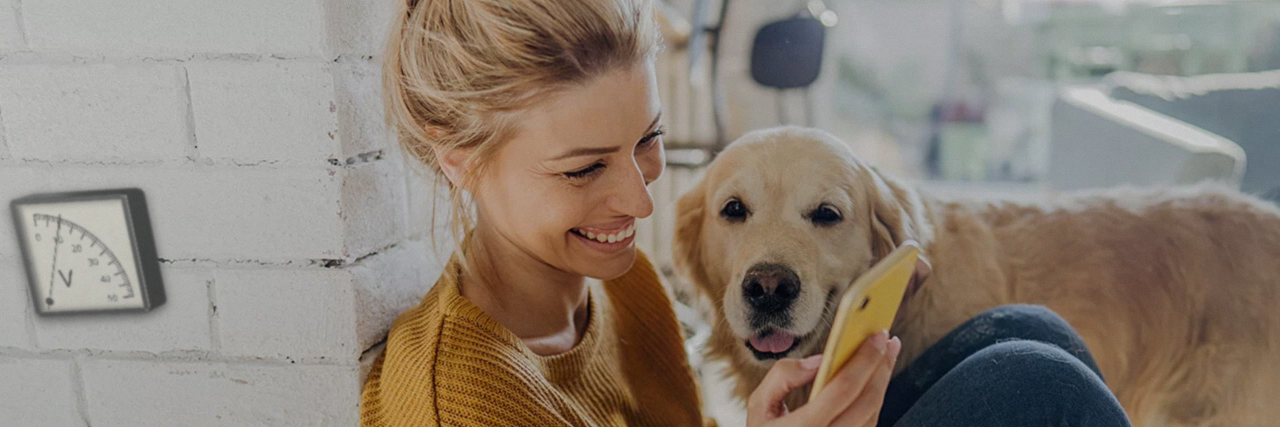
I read 10 (V)
